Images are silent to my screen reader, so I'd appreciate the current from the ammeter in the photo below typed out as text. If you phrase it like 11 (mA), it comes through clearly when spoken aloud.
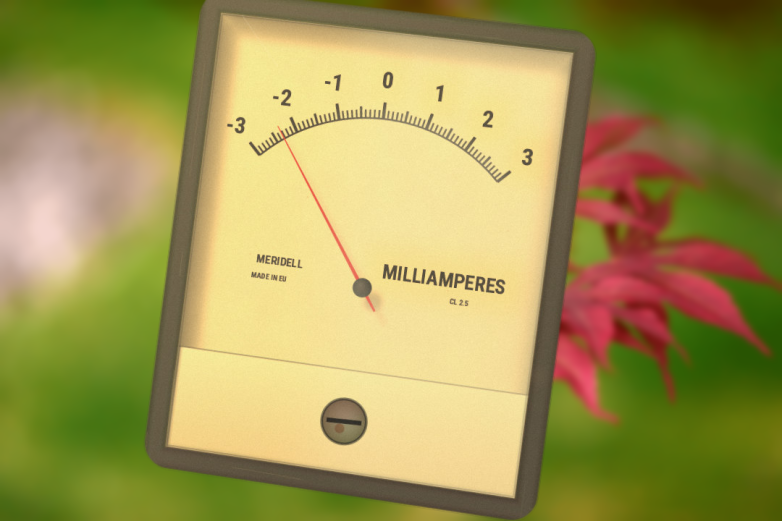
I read -2.3 (mA)
